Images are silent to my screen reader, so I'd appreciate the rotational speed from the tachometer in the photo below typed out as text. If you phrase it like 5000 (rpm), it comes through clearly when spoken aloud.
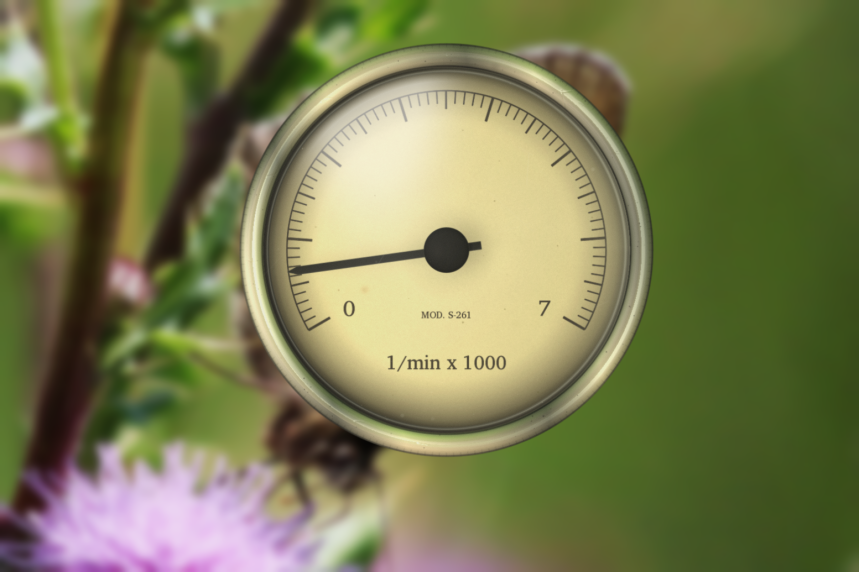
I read 650 (rpm)
